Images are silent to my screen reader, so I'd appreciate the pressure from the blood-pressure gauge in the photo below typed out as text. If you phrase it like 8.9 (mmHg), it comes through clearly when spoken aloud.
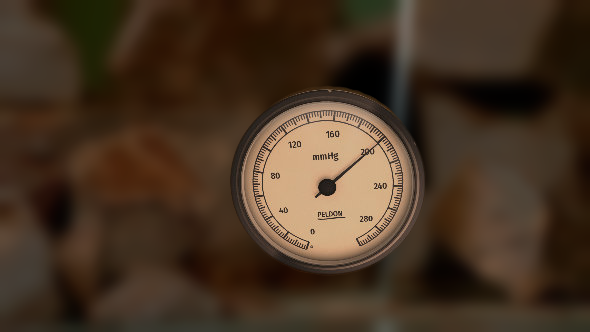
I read 200 (mmHg)
